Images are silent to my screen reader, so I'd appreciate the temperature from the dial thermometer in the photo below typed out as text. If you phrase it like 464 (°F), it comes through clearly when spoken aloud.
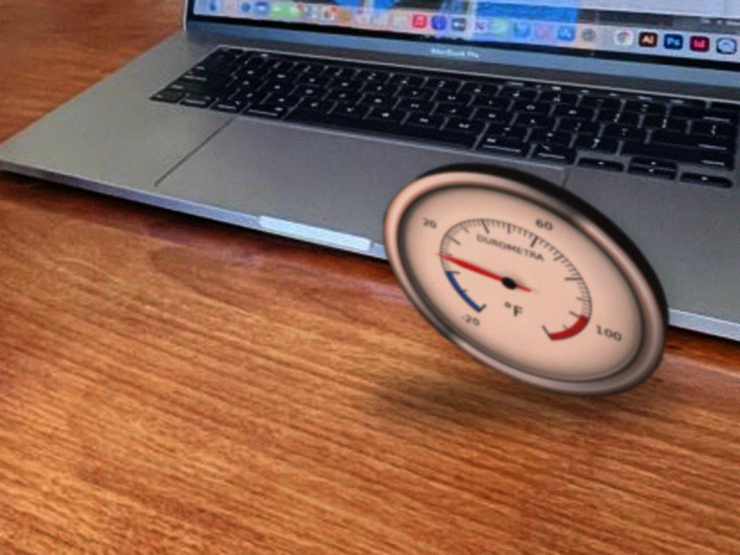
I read 10 (°F)
